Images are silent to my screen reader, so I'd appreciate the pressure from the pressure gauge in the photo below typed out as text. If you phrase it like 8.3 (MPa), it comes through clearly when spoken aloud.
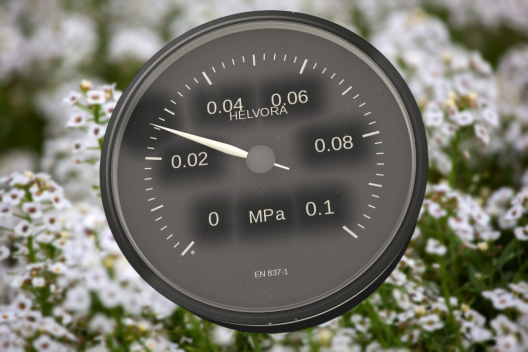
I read 0.026 (MPa)
